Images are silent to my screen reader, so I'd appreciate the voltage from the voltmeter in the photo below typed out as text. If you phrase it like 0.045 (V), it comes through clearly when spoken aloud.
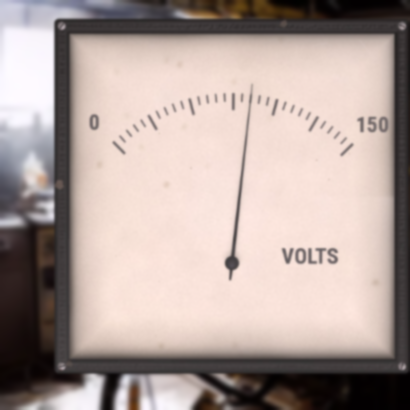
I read 85 (V)
